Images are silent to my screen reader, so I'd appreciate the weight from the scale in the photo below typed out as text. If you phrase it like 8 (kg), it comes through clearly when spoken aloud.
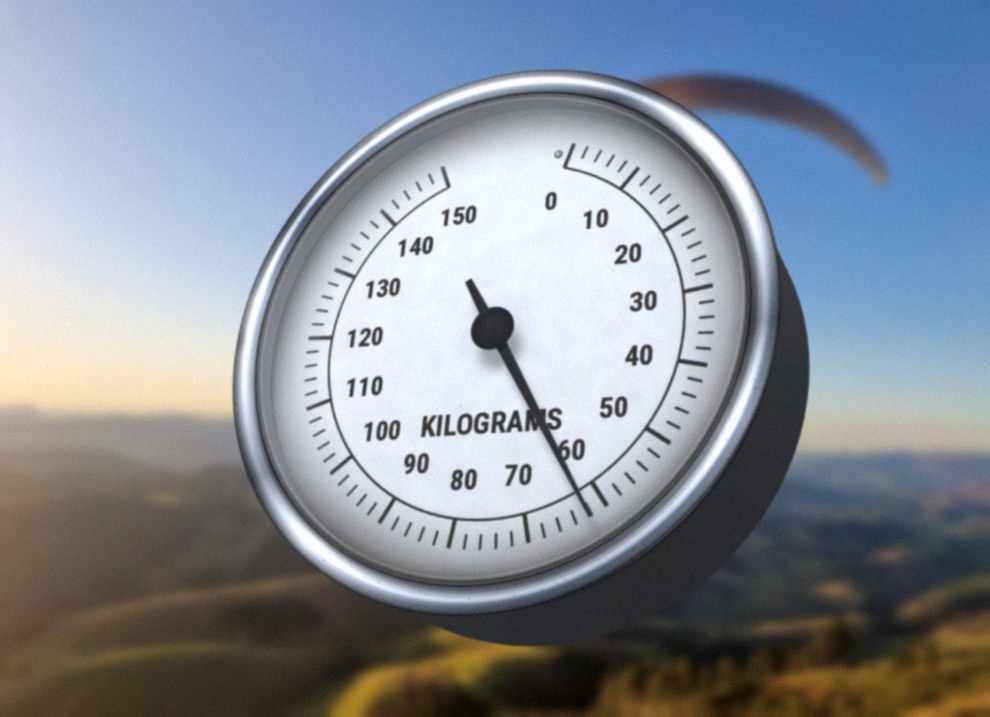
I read 62 (kg)
